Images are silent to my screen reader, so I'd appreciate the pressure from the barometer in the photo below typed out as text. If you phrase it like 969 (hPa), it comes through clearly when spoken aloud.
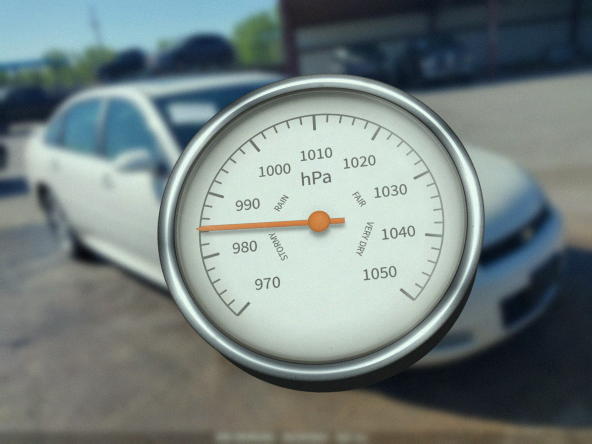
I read 984 (hPa)
